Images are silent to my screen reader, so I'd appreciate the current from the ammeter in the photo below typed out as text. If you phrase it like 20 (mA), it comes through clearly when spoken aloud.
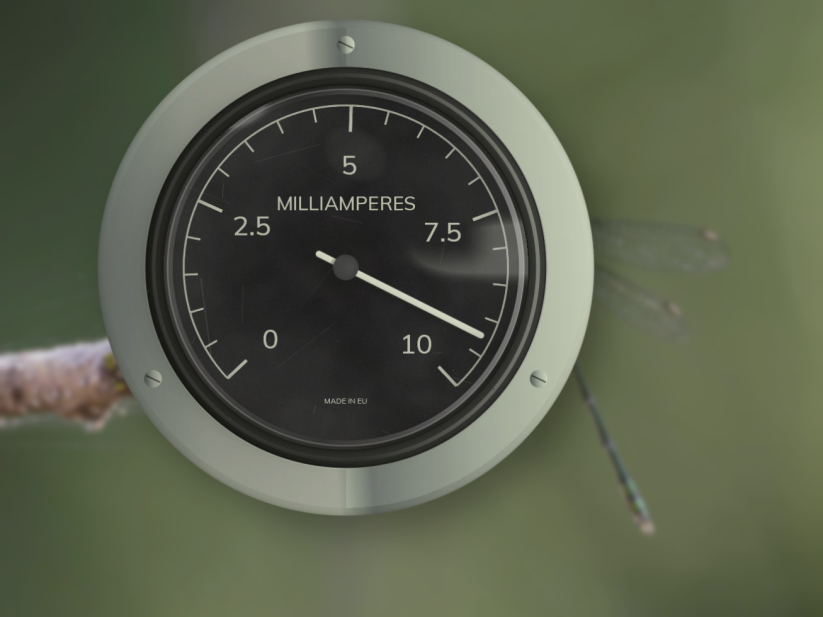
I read 9.25 (mA)
